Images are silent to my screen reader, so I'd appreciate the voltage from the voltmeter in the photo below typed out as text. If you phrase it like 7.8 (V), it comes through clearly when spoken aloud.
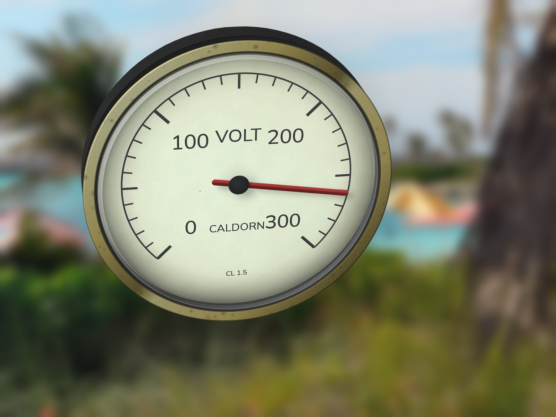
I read 260 (V)
